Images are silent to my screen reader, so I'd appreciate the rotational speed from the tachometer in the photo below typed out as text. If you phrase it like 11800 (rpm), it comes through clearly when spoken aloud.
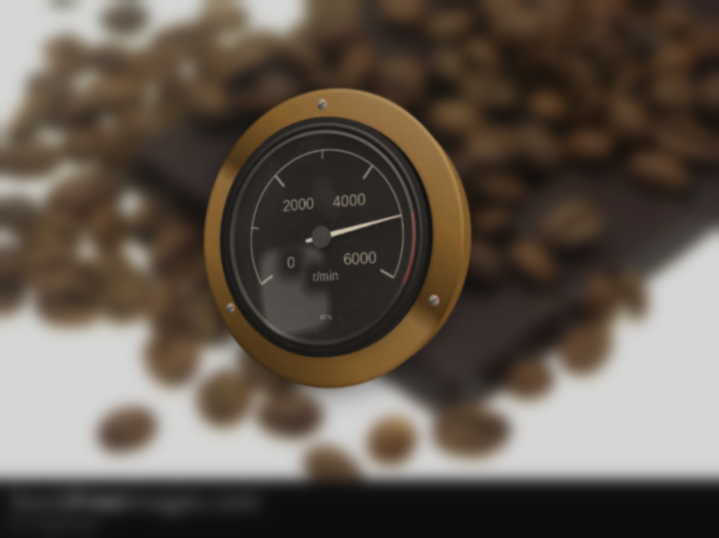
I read 5000 (rpm)
